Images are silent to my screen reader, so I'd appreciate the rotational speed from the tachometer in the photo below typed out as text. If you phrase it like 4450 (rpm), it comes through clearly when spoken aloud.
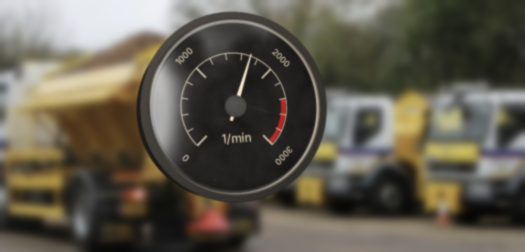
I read 1700 (rpm)
